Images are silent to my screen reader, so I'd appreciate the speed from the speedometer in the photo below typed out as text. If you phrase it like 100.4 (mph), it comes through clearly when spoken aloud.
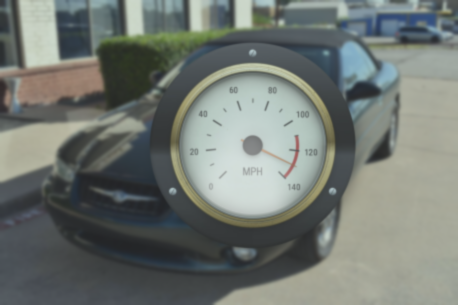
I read 130 (mph)
